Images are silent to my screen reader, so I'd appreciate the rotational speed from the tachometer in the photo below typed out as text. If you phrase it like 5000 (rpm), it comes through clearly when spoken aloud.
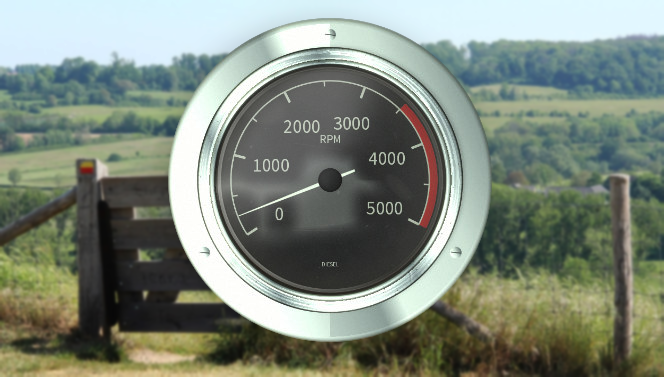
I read 250 (rpm)
